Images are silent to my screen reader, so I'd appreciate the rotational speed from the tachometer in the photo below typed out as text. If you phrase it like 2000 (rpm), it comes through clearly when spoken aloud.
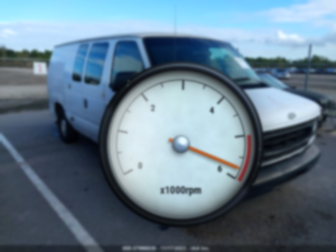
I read 5750 (rpm)
